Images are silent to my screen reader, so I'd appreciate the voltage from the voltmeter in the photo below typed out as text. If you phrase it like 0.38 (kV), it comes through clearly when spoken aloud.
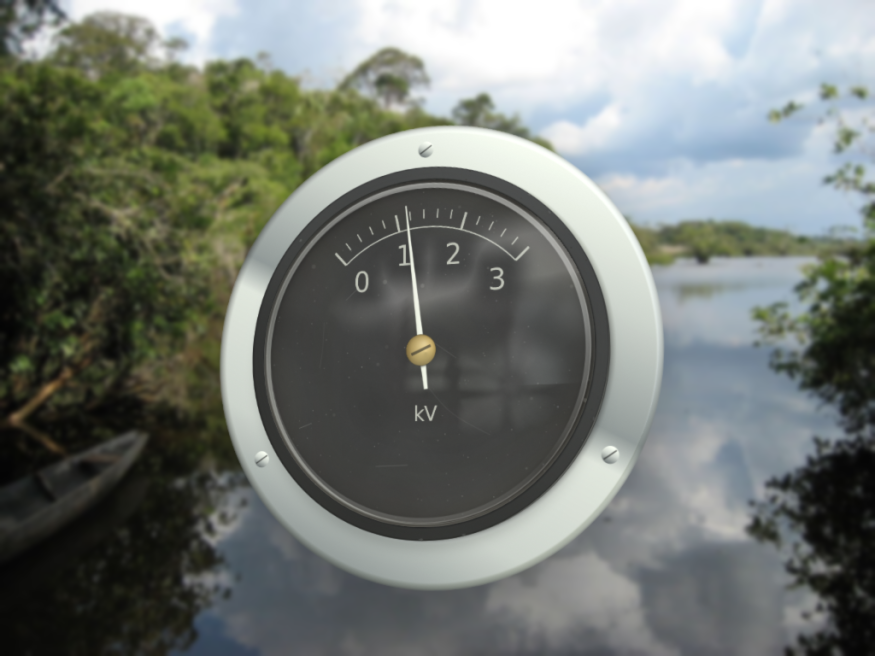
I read 1.2 (kV)
